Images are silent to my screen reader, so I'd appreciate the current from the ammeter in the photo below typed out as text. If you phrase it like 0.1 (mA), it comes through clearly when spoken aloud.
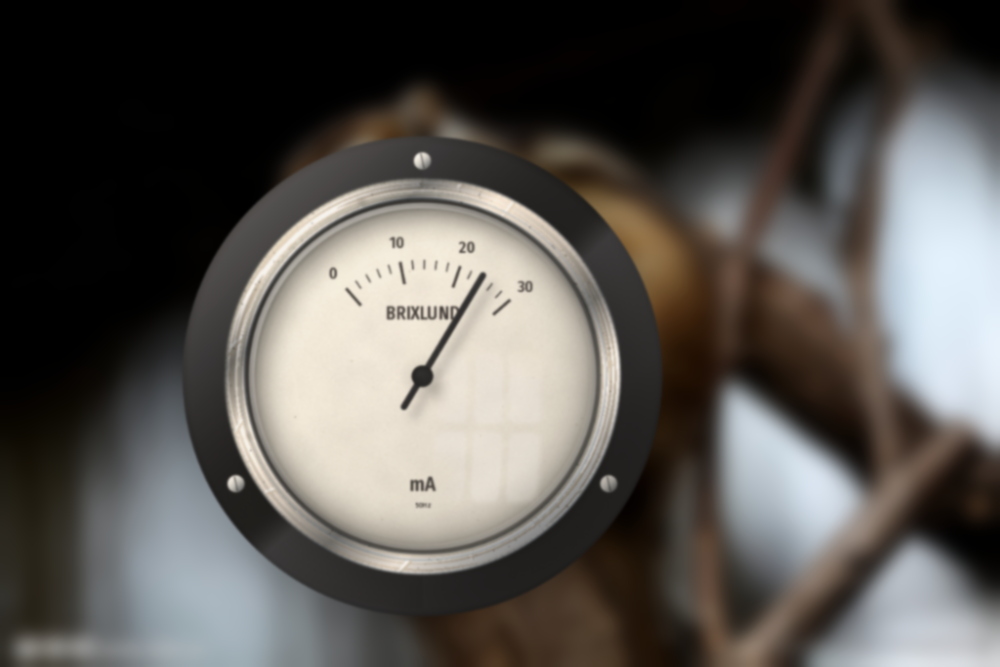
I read 24 (mA)
